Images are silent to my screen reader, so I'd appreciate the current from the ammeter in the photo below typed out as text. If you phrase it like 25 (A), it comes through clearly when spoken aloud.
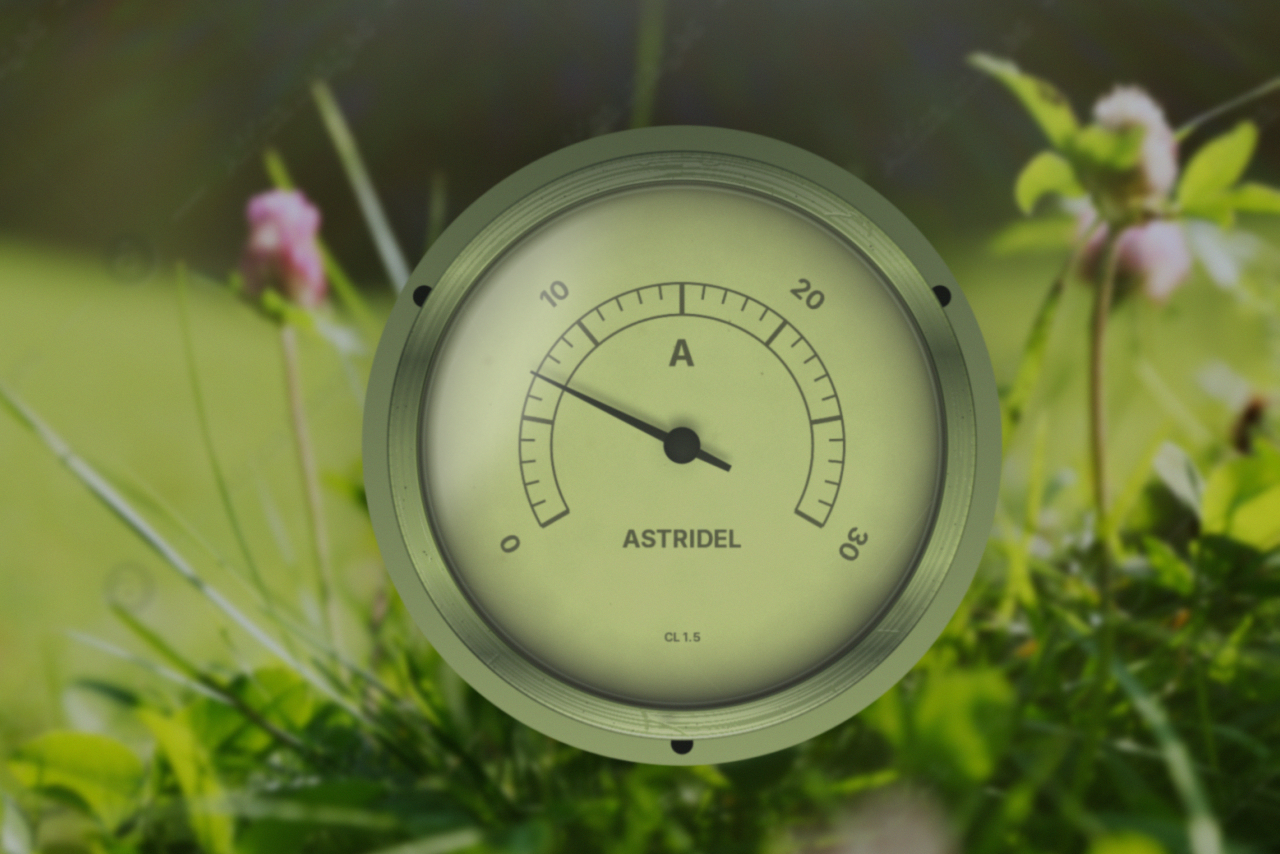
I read 7 (A)
